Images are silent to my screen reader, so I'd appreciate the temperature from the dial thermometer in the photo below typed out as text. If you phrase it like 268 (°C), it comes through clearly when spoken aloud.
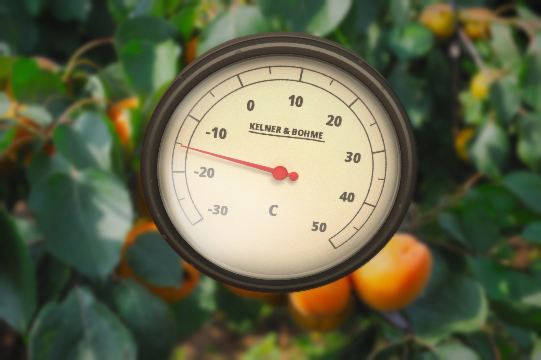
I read -15 (°C)
